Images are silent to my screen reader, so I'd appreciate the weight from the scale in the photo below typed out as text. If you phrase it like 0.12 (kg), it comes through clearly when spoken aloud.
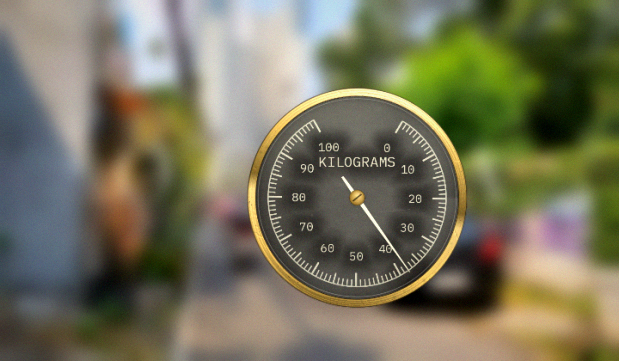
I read 38 (kg)
